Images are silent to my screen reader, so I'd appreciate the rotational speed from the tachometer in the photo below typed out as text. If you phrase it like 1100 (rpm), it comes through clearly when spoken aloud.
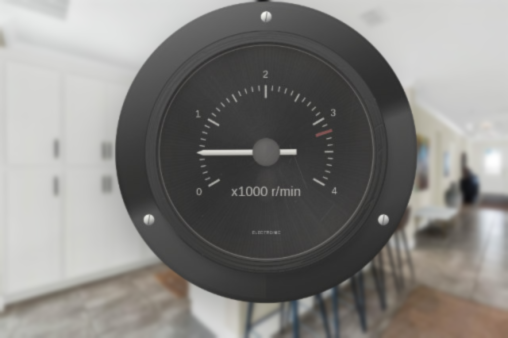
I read 500 (rpm)
